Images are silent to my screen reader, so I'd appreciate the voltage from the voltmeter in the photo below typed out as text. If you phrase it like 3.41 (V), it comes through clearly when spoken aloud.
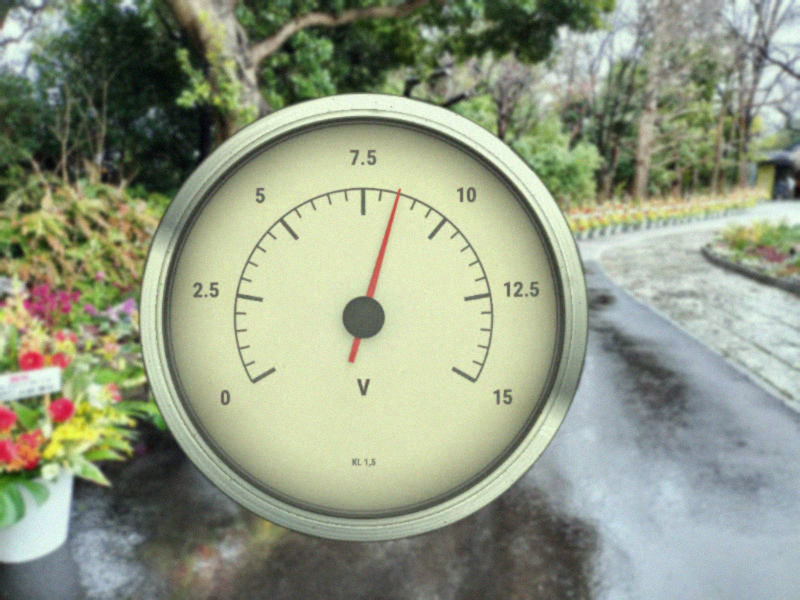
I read 8.5 (V)
